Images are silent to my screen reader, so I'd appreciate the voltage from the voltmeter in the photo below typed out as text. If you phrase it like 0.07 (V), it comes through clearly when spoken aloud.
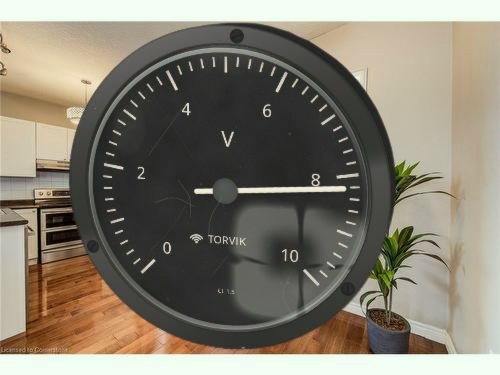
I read 8.2 (V)
